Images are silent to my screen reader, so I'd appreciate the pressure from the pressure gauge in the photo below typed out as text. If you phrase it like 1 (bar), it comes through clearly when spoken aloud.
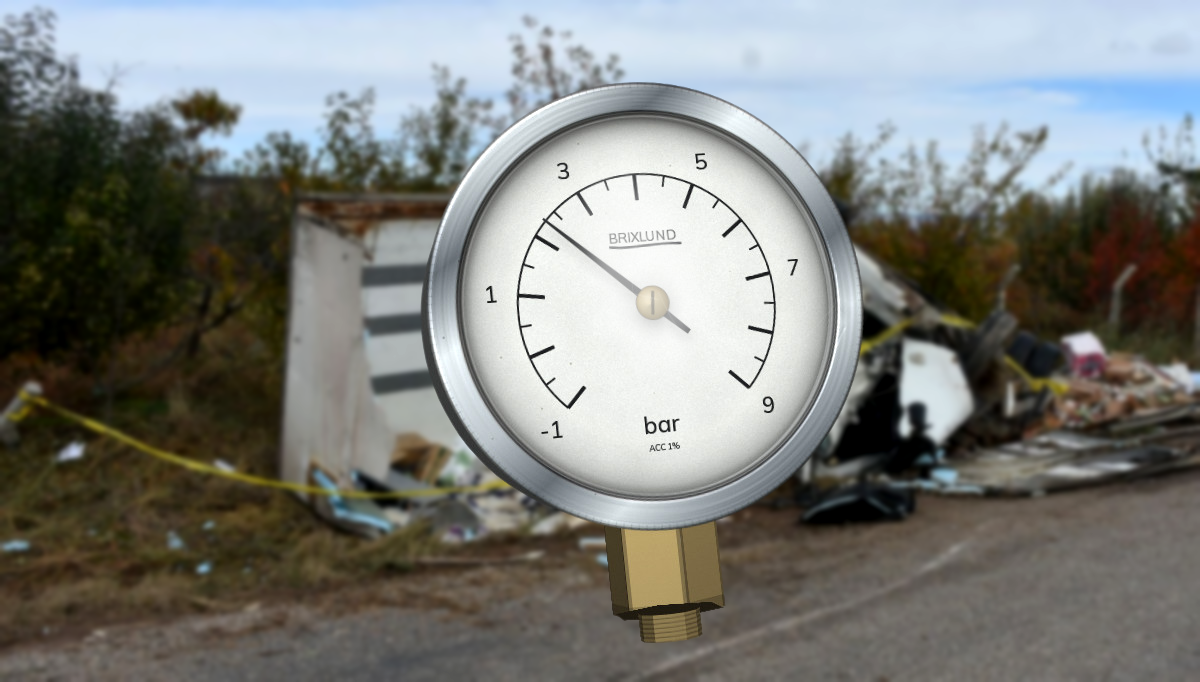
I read 2.25 (bar)
